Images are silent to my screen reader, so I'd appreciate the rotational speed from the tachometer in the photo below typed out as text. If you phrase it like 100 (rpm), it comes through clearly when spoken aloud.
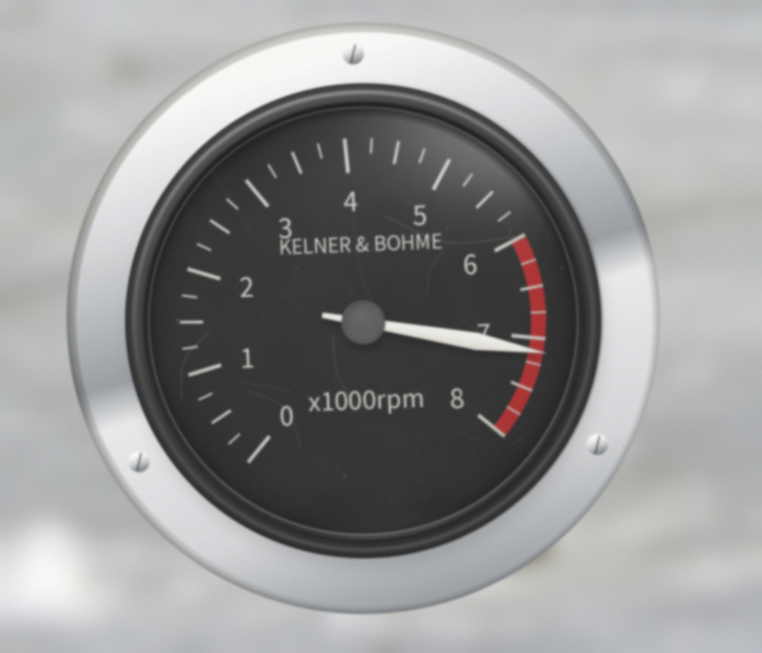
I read 7125 (rpm)
